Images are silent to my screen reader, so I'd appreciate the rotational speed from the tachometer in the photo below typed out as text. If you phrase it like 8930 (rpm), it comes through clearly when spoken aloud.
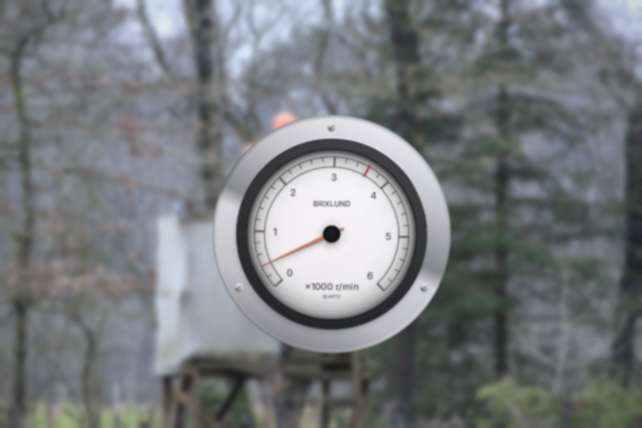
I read 400 (rpm)
